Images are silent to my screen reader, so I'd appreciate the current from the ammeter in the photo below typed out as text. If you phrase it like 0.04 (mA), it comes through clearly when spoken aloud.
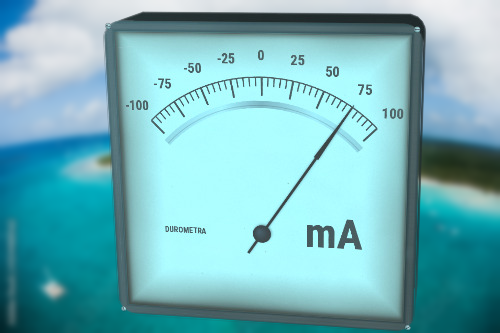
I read 75 (mA)
